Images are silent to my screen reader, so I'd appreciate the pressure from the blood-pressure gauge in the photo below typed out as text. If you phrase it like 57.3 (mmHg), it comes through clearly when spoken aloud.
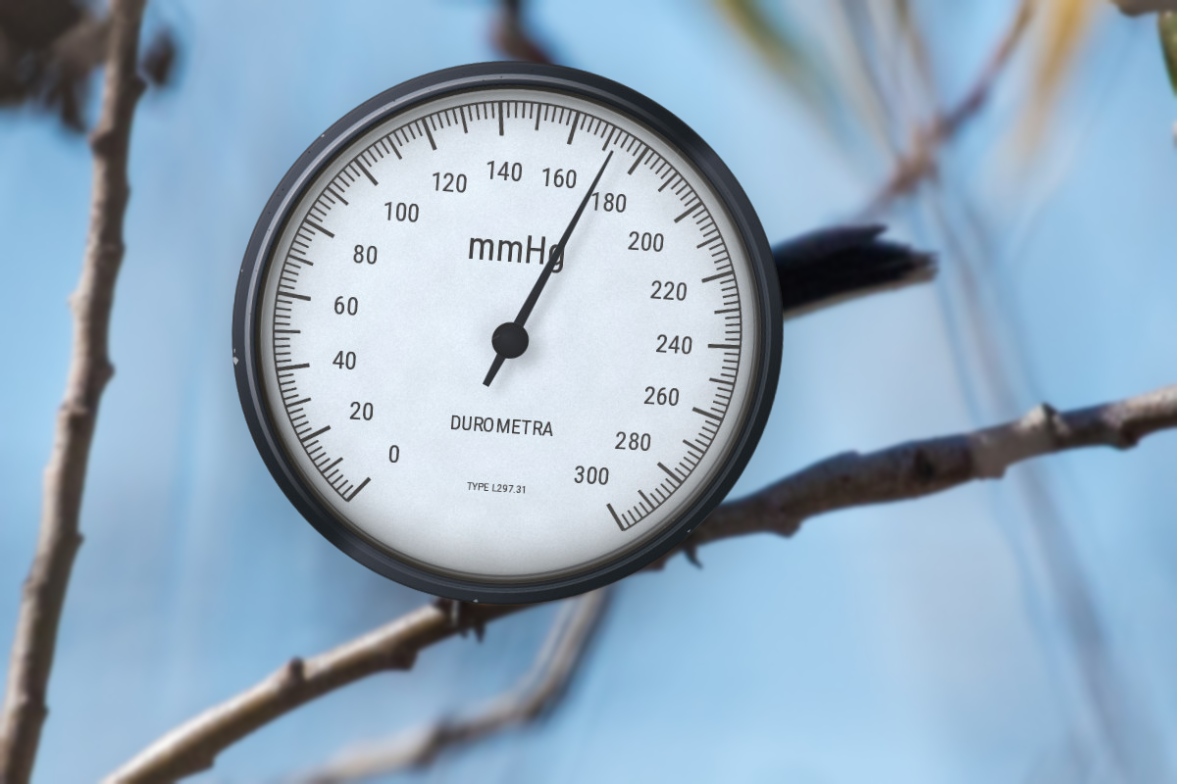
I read 172 (mmHg)
